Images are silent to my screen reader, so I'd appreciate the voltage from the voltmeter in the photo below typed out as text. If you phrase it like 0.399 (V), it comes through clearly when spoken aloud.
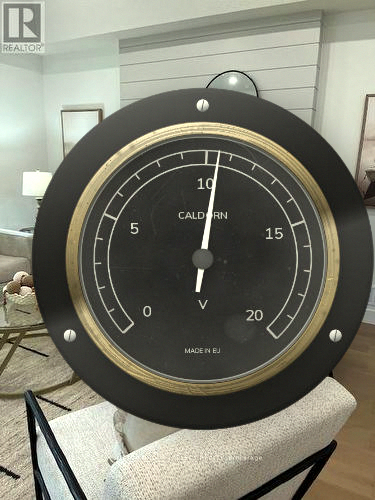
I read 10.5 (V)
